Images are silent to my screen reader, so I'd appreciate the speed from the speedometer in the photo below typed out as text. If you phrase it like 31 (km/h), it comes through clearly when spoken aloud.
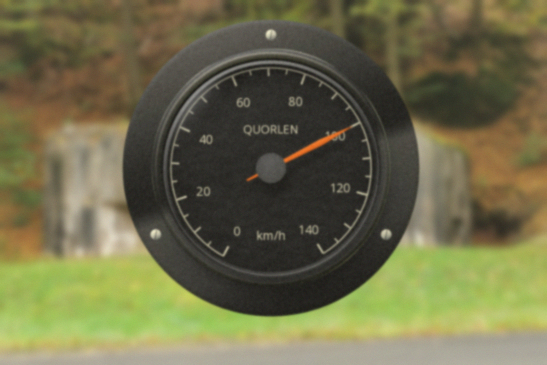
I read 100 (km/h)
